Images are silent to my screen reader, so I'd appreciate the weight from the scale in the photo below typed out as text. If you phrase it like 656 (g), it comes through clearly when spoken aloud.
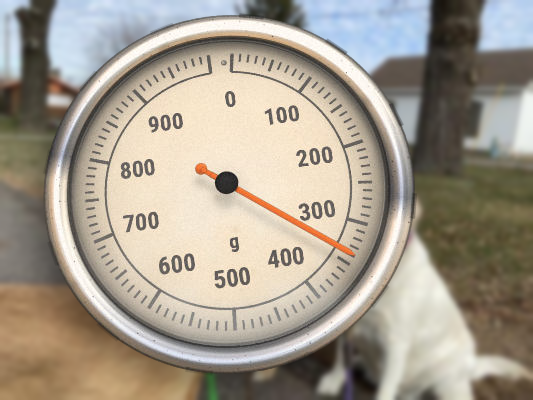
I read 340 (g)
